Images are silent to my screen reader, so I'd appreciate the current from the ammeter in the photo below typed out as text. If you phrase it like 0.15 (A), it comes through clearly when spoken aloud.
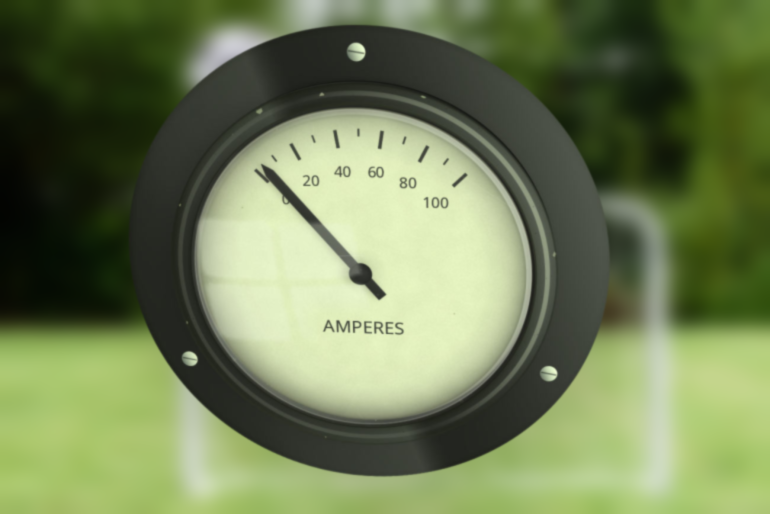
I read 5 (A)
